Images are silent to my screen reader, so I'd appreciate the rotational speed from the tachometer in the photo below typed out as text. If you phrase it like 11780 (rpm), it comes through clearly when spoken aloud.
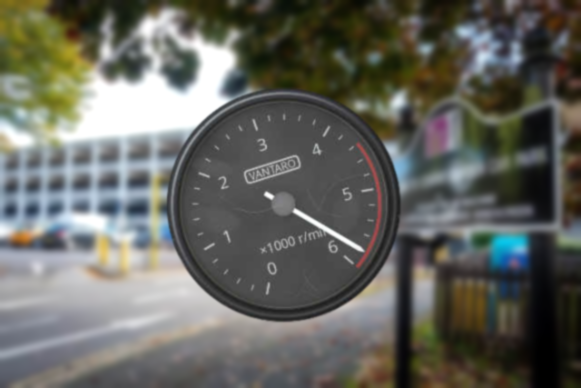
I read 5800 (rpm)
